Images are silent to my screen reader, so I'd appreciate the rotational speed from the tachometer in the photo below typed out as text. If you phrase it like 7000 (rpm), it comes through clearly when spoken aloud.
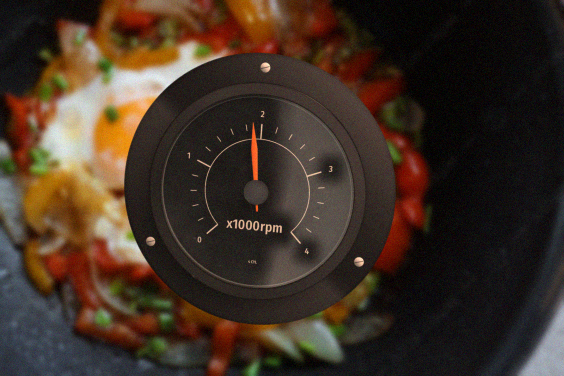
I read 1900 (rpm)
